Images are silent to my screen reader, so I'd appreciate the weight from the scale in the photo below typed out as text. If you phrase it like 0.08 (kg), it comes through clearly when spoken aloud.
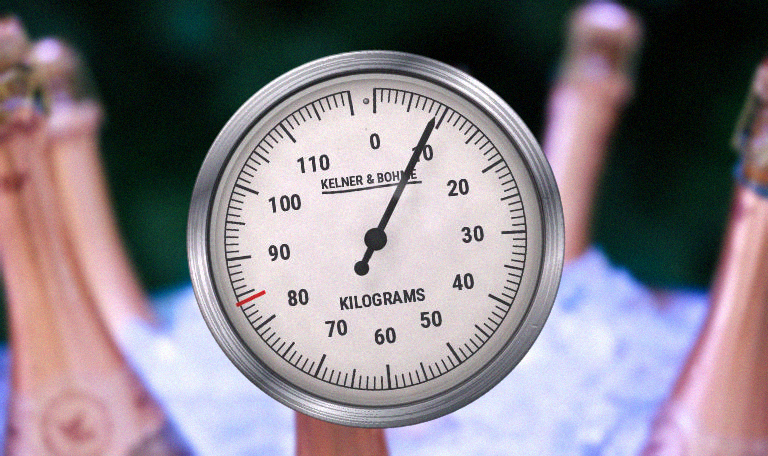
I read 9 (kg)
